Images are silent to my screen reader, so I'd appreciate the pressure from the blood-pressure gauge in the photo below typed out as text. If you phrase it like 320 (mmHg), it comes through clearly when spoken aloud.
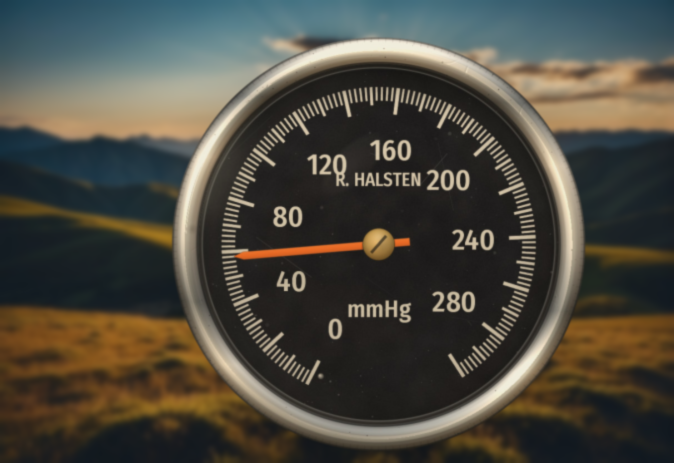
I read 58 (mmHg)
